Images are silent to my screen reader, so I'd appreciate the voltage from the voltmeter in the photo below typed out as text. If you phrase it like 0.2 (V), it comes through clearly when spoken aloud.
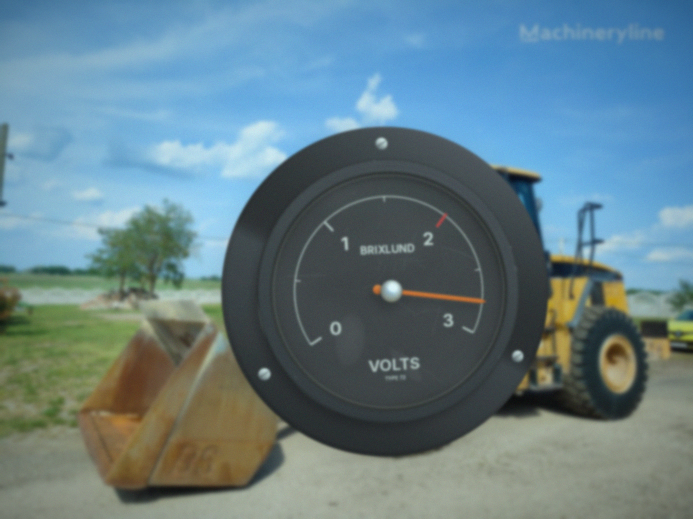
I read 2.75 (V)
